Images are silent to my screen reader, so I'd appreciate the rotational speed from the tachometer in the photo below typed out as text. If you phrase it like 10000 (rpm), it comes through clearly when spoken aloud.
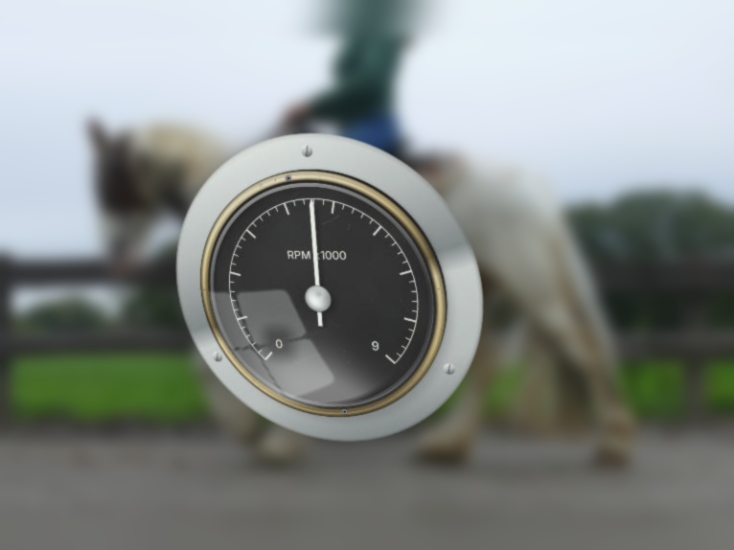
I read 4600 (rpm)
